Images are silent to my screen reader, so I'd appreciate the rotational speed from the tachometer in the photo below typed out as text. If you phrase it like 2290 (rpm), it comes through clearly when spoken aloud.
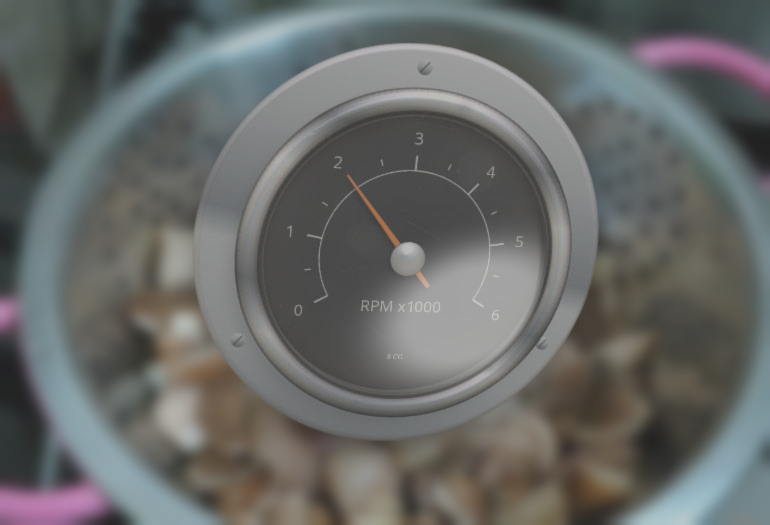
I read 2000 (rpm)
